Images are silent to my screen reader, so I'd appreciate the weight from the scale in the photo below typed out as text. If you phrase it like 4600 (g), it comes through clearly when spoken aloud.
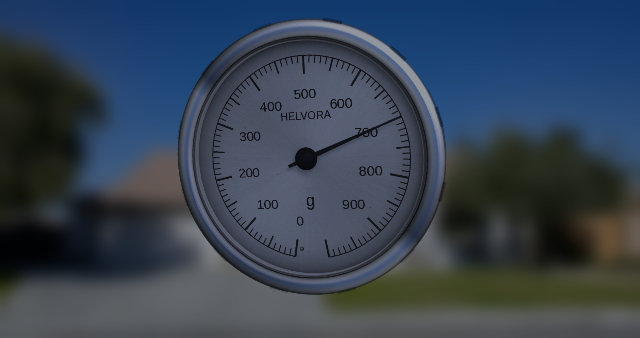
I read 700 (g)
